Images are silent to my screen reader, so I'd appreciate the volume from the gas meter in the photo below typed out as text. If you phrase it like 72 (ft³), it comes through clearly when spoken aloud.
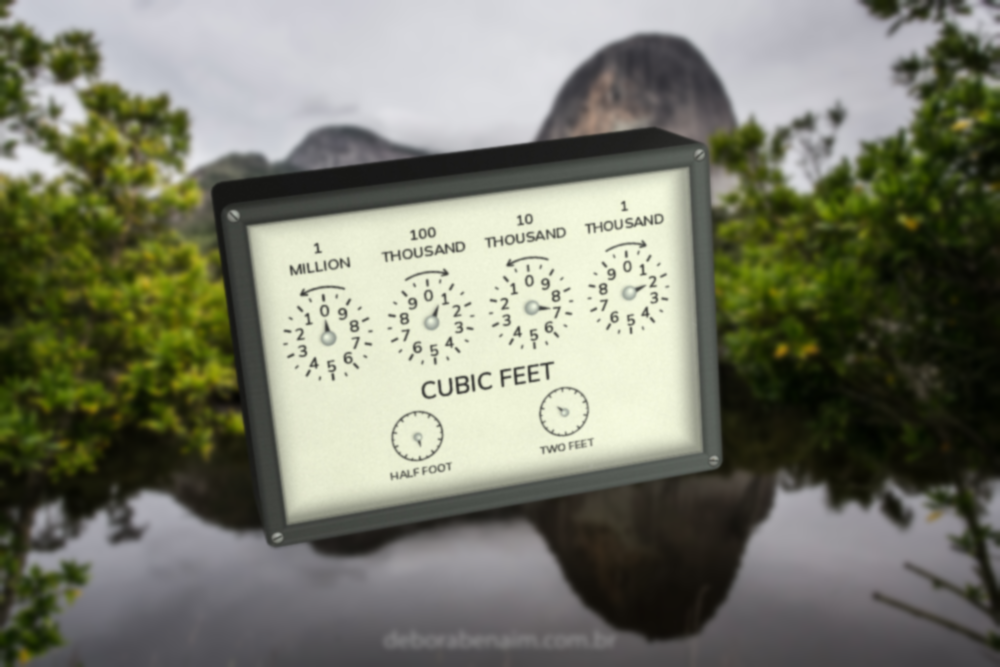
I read 7200 (ft³)
